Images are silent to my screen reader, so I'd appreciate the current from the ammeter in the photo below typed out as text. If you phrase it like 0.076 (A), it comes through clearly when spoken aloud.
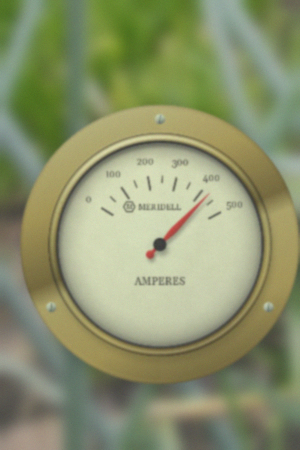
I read 425 (A)
